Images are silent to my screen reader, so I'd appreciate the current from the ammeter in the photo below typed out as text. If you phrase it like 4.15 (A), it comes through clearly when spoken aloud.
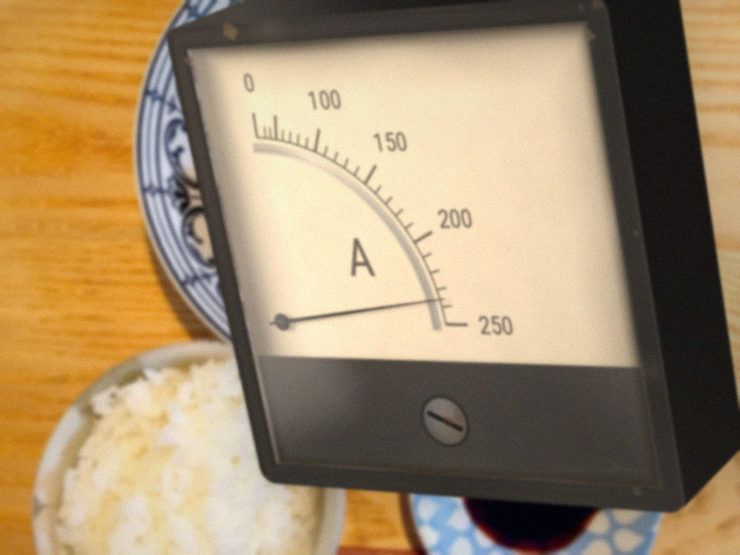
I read 235 (A)
